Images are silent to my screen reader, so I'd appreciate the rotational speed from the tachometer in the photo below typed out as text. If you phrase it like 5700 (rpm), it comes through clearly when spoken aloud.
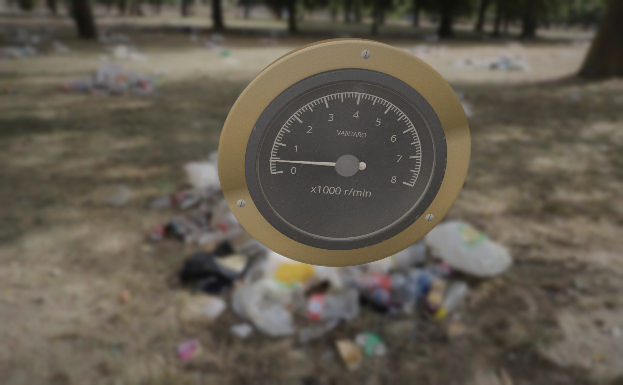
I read 500 (rpm)
